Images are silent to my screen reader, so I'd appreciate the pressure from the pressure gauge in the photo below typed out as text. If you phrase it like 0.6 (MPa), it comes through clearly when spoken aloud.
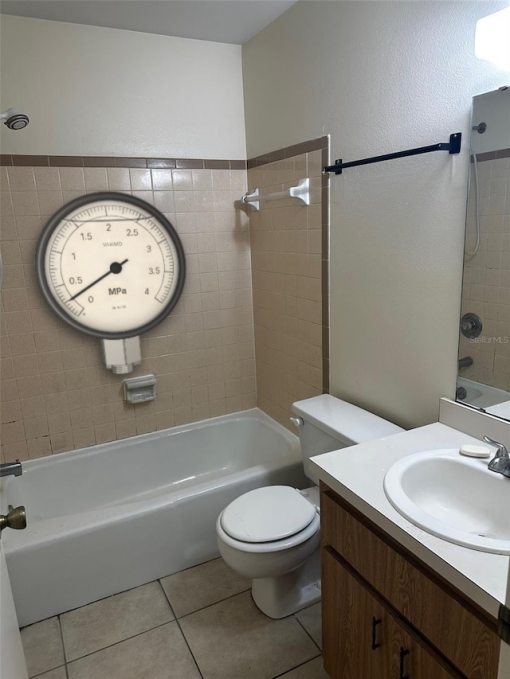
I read 0.25 (MPa)
